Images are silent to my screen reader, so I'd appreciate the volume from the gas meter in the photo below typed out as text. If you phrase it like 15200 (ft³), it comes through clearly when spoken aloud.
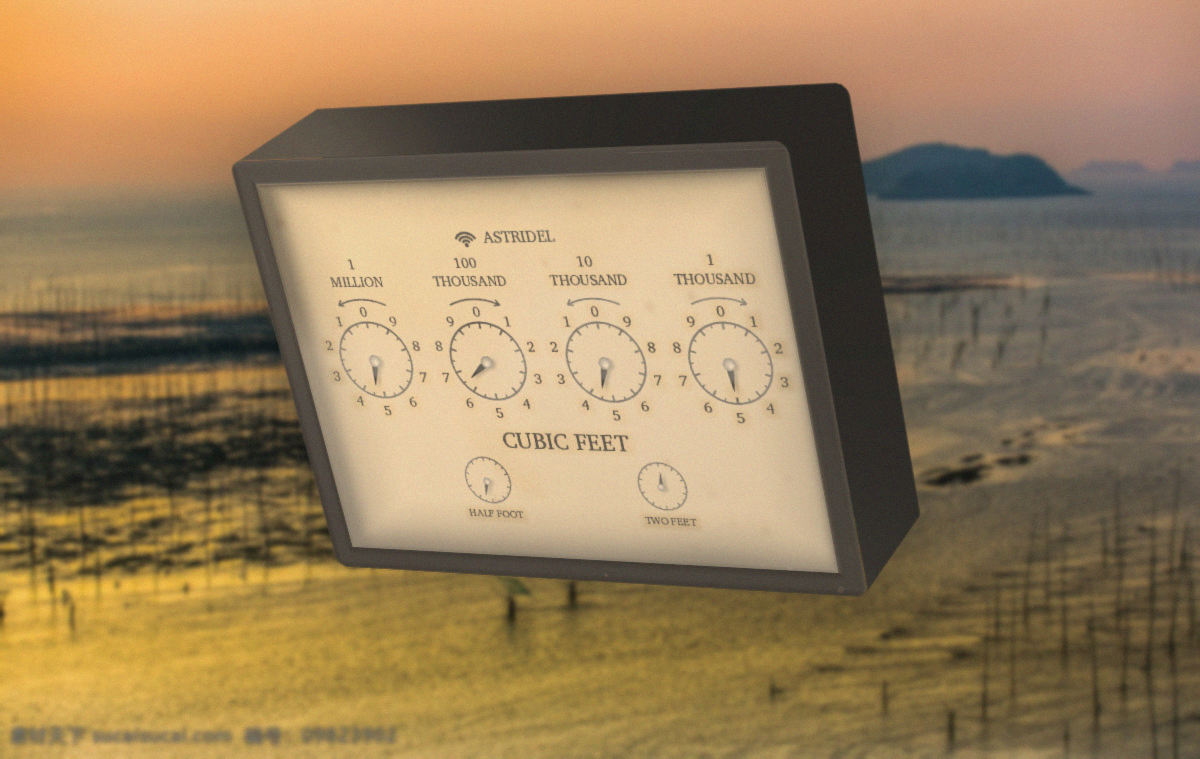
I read 464500 (ft³)
